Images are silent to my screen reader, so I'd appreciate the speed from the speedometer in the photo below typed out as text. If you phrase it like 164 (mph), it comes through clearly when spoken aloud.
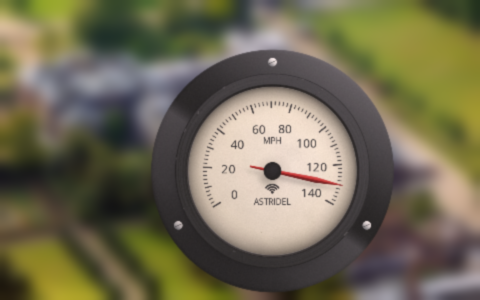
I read 130 (mph)
